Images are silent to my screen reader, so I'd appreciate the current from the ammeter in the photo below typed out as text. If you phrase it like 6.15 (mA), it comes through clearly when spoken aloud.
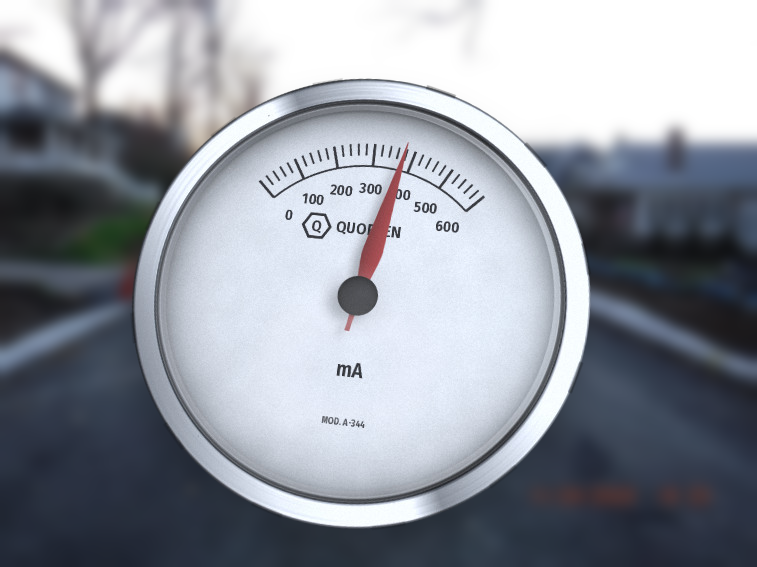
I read 380 (mA)
